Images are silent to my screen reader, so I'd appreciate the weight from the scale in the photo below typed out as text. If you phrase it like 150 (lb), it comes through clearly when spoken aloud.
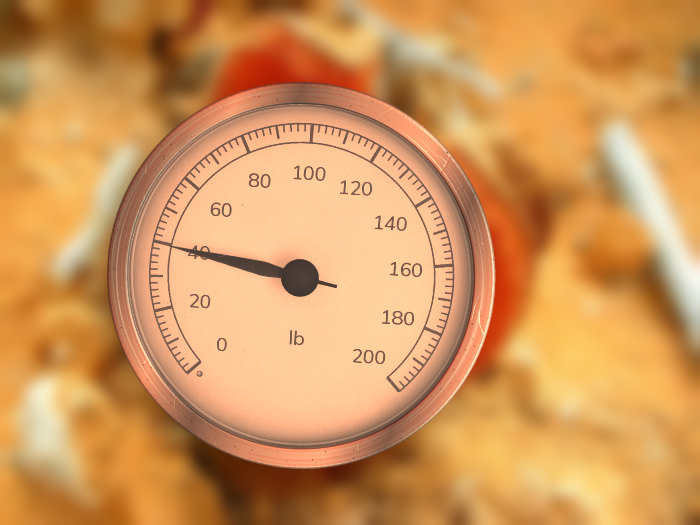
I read 40 (lb)
